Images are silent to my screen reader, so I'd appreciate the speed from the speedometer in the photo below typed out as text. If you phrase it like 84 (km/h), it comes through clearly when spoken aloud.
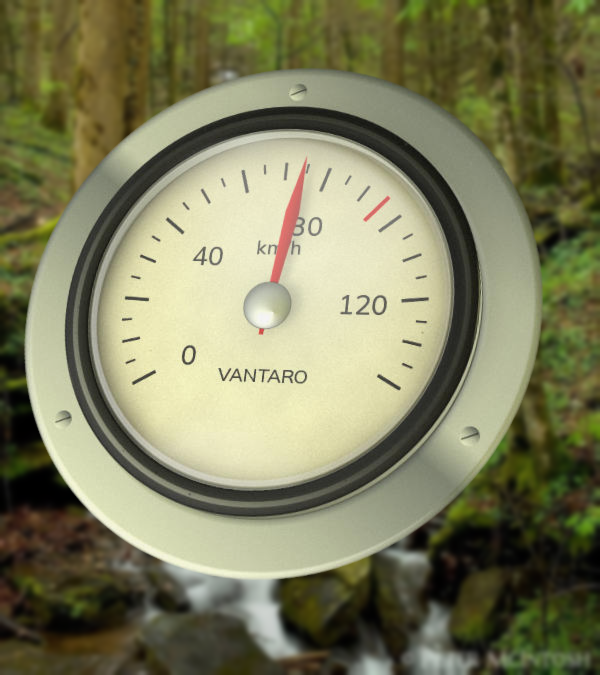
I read 75 (km/h)
